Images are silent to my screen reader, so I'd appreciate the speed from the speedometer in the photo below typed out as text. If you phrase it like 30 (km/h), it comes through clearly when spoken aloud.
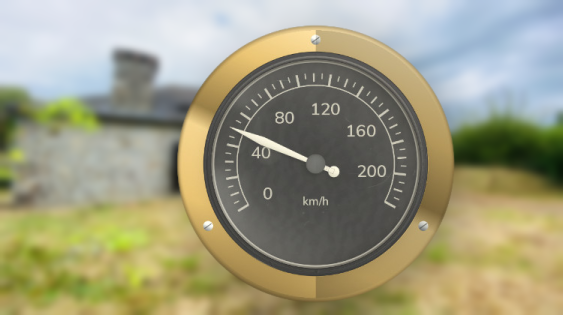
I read 50 (km/h)
